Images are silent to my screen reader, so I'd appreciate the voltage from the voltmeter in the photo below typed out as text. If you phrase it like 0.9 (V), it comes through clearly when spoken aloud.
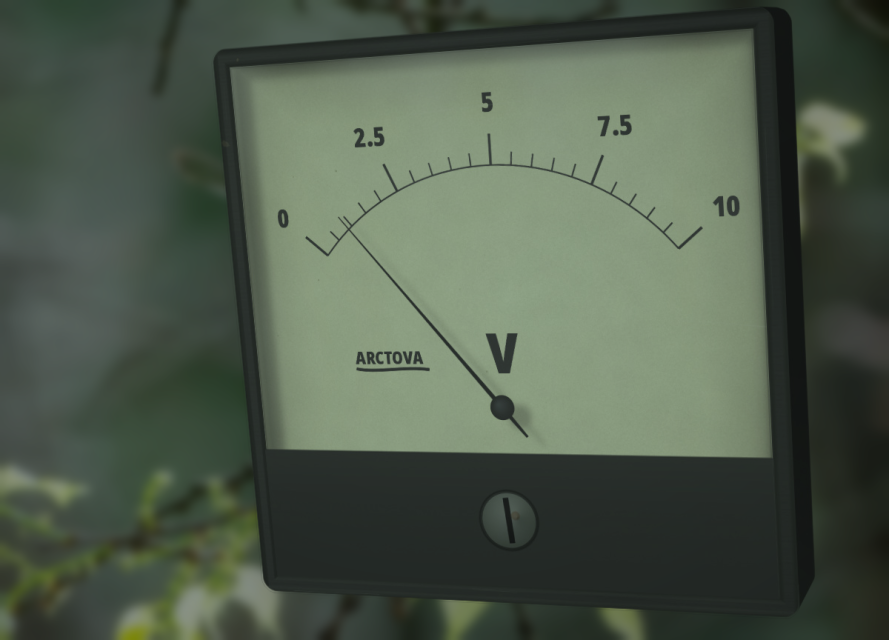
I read 1 (V)
